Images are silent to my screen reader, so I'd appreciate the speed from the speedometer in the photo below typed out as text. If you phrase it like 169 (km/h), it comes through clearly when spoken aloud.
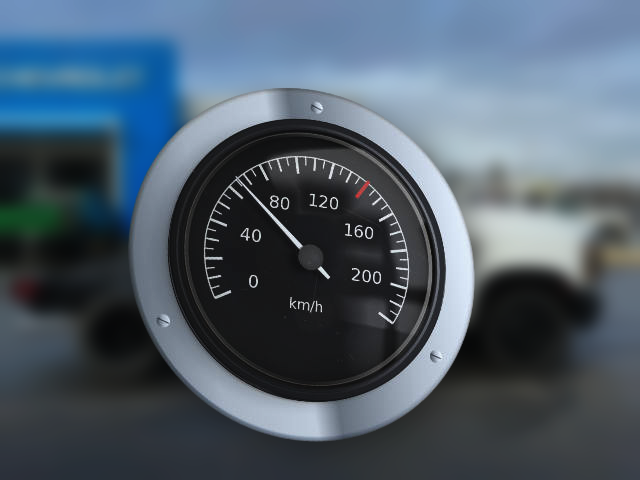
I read 65 (km/h)
